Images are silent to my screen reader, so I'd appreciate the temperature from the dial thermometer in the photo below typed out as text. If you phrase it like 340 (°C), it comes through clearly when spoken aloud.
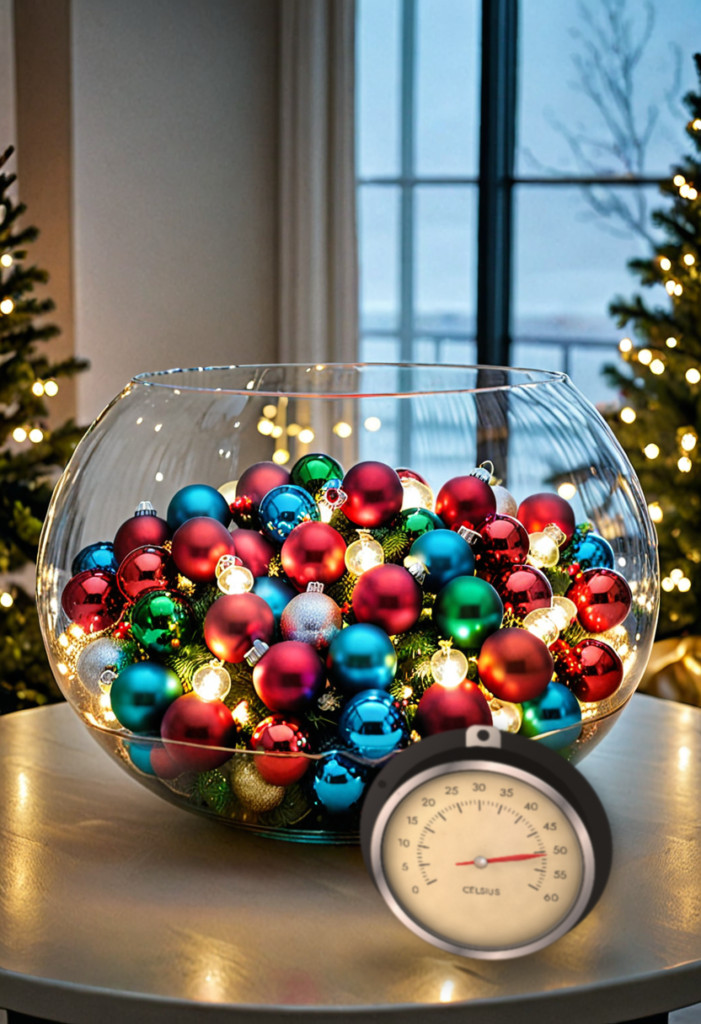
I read 50 (°C)
